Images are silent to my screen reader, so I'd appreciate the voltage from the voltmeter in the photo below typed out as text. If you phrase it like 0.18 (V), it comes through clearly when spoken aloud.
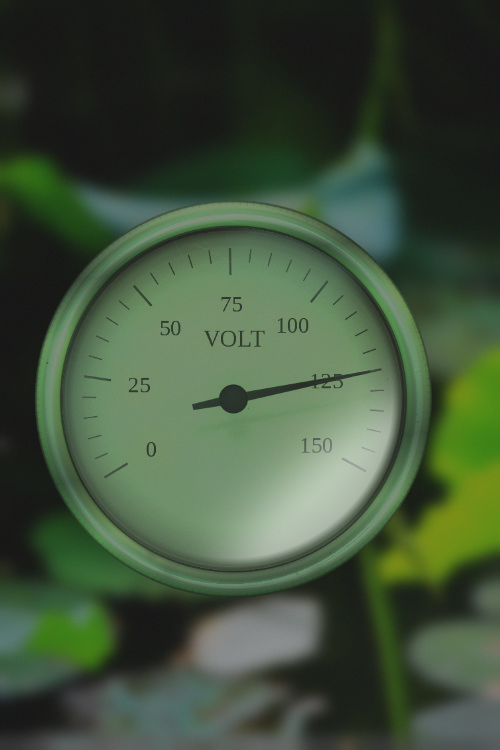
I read 125 (V)
